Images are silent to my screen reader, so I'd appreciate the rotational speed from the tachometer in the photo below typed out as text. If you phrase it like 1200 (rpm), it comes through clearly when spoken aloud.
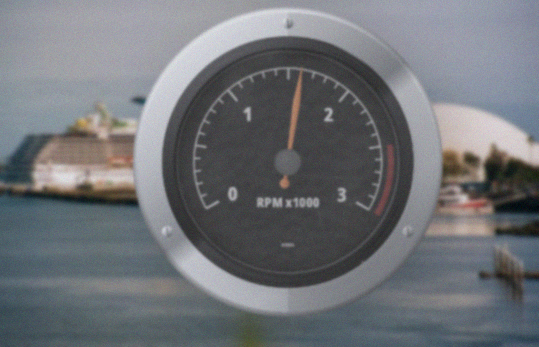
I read 1600 (rpm)
